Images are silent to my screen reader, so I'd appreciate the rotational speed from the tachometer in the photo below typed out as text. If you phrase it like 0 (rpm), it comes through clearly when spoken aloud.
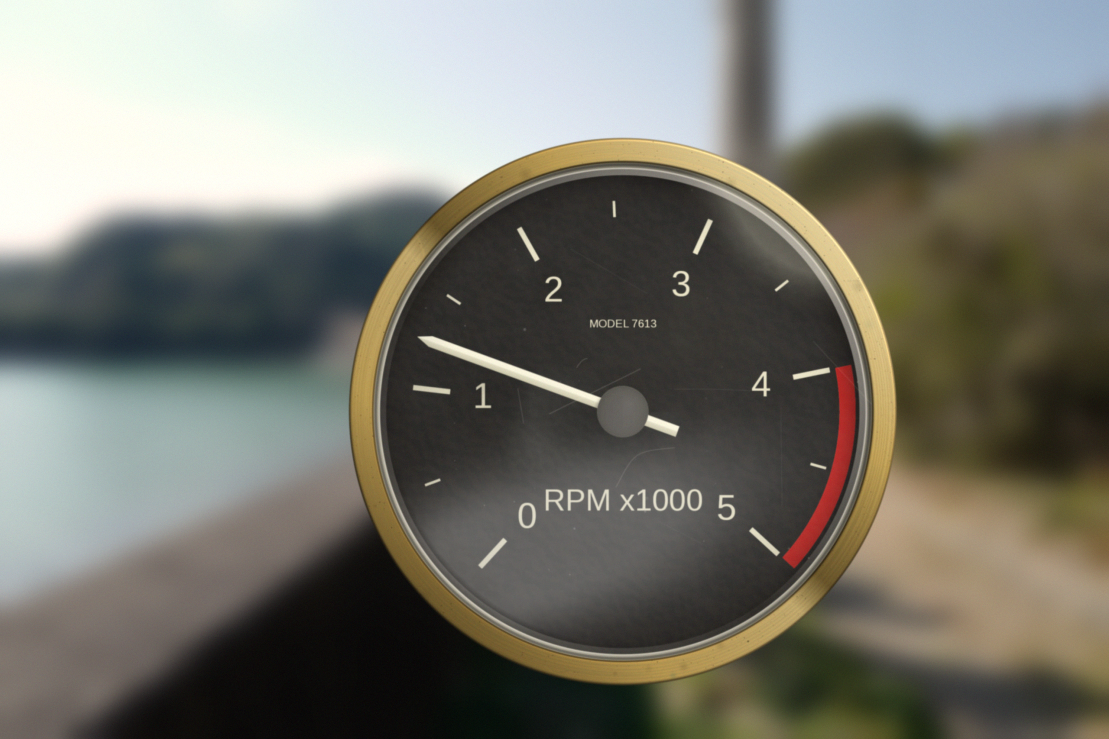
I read 1250 (rpm)
